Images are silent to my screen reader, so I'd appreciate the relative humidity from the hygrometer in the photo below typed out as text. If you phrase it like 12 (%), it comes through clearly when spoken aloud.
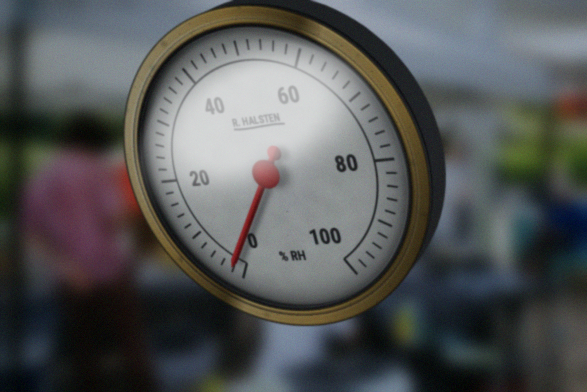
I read 2 (%)
